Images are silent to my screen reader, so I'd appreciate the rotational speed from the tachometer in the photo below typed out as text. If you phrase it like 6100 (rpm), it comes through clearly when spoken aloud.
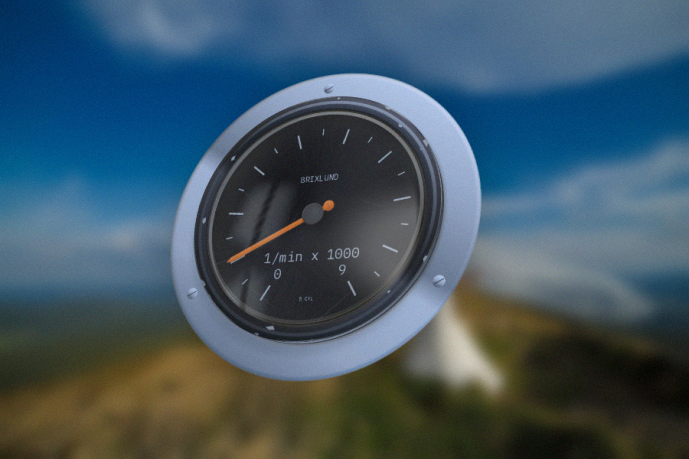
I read 1000 (rpm)
